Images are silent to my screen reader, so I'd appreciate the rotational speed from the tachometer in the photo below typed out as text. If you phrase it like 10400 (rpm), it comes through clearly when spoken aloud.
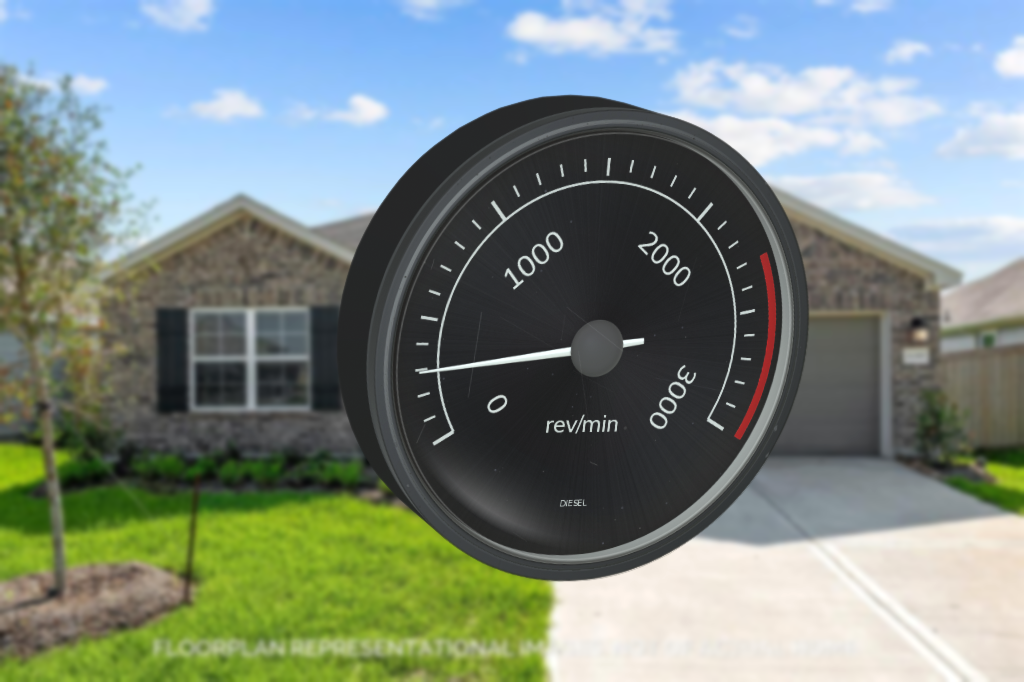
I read 300 (rpm)
